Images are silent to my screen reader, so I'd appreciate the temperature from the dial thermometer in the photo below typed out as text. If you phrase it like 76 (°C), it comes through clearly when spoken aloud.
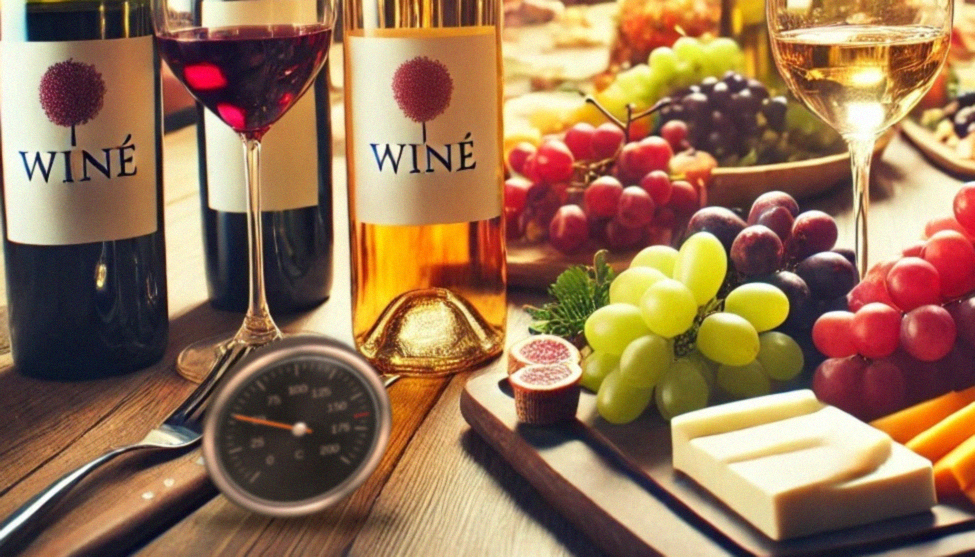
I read 50 (°C)
